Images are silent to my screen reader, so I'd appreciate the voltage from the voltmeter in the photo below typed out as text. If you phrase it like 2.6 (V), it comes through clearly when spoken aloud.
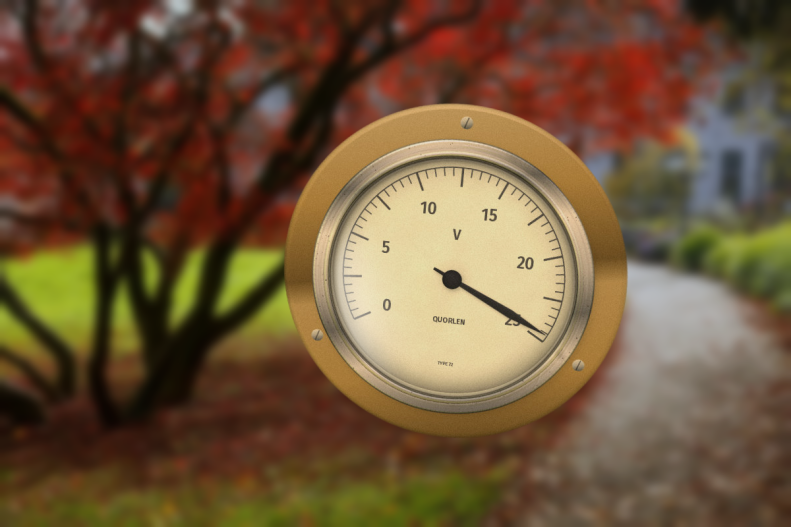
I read 24.5 (V)
